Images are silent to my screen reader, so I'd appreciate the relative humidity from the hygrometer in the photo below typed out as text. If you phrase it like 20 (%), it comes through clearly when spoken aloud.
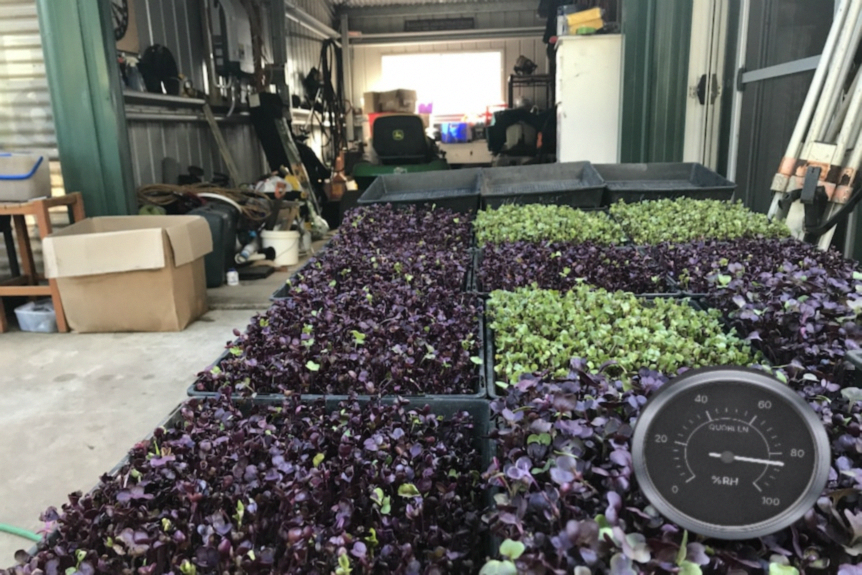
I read 84 (%)
